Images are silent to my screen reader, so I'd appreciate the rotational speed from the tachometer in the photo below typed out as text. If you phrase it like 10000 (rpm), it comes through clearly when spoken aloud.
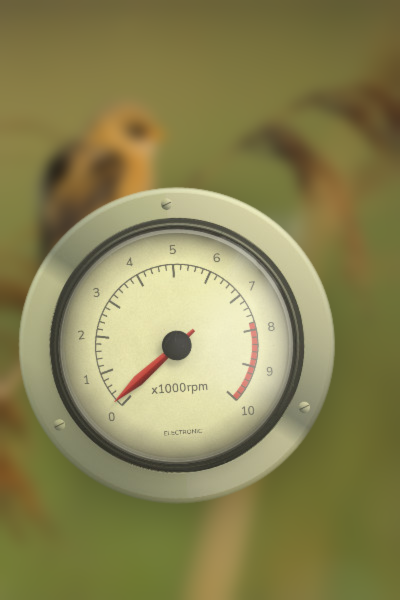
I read 200 (rpm)
